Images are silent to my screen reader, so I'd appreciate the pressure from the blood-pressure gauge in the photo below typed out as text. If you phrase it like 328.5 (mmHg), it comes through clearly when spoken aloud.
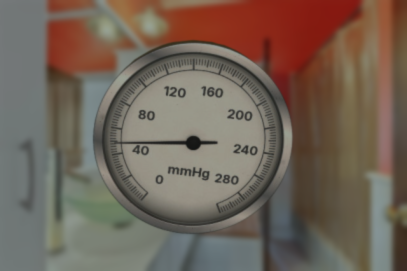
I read 50 (mmHg)
